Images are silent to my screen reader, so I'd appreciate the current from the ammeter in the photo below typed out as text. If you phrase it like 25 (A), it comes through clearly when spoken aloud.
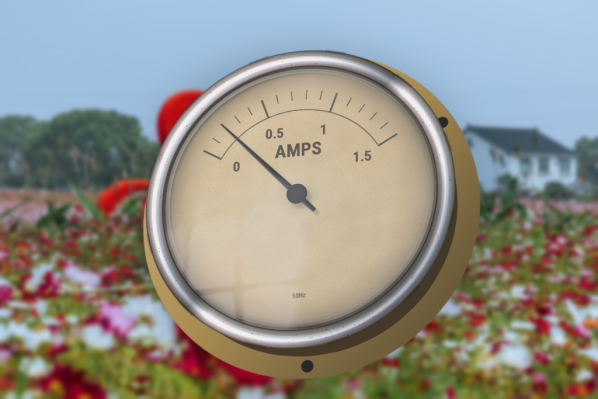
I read 0.2 (A)
